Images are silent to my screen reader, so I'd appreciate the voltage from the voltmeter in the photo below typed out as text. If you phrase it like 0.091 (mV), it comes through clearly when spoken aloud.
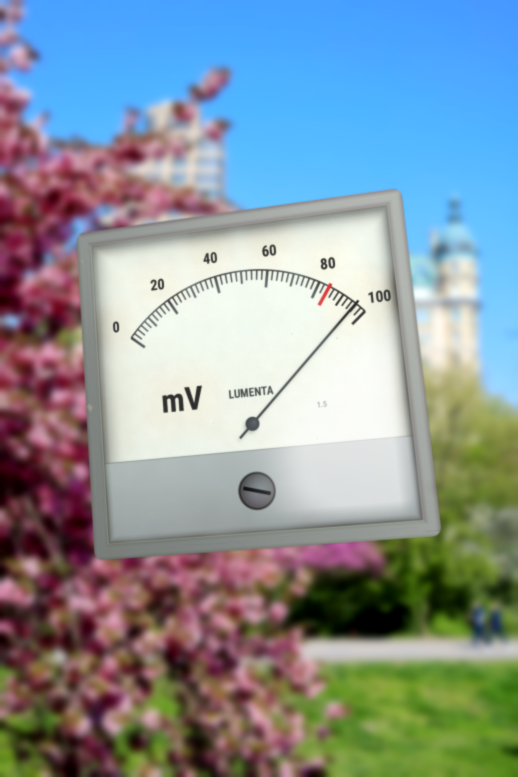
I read 96 (mV)
